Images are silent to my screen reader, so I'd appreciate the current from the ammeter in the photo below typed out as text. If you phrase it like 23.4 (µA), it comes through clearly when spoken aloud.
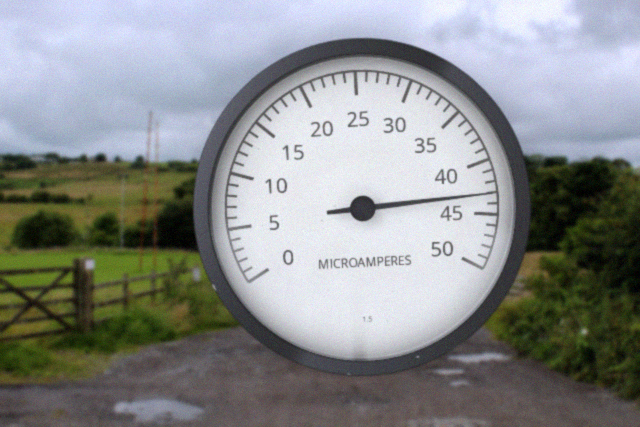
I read 43 (µA)
